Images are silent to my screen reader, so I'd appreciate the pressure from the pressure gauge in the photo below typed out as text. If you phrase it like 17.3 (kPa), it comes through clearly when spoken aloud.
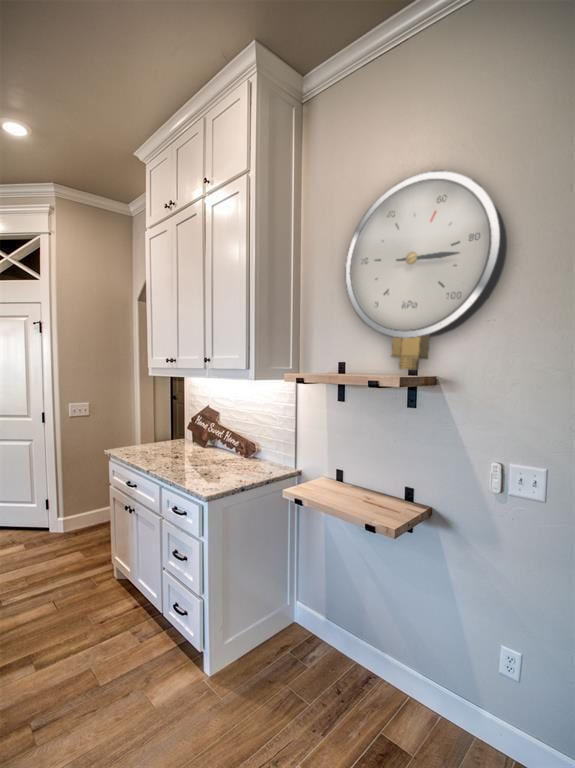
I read 85 (kPa)
